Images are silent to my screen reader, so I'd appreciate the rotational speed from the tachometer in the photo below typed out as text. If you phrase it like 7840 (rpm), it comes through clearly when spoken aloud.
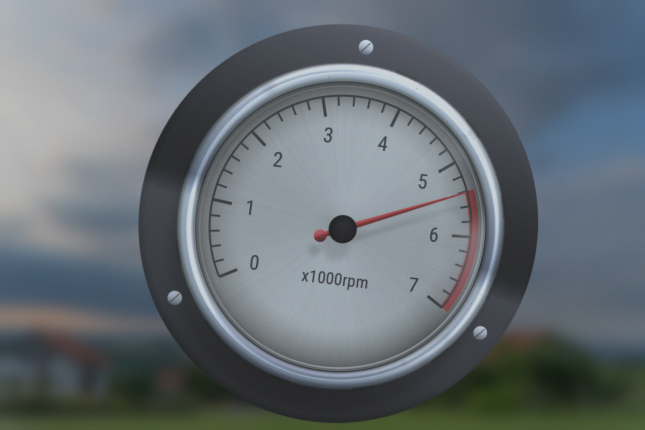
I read 5400 (rpm)
